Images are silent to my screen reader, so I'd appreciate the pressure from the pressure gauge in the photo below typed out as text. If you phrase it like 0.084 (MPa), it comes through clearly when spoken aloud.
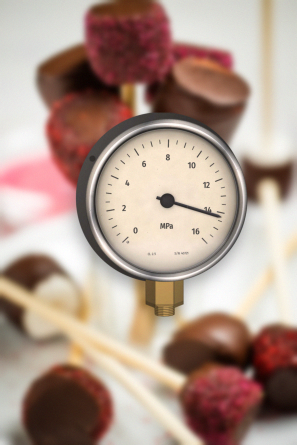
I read 14.25 (MPa)
